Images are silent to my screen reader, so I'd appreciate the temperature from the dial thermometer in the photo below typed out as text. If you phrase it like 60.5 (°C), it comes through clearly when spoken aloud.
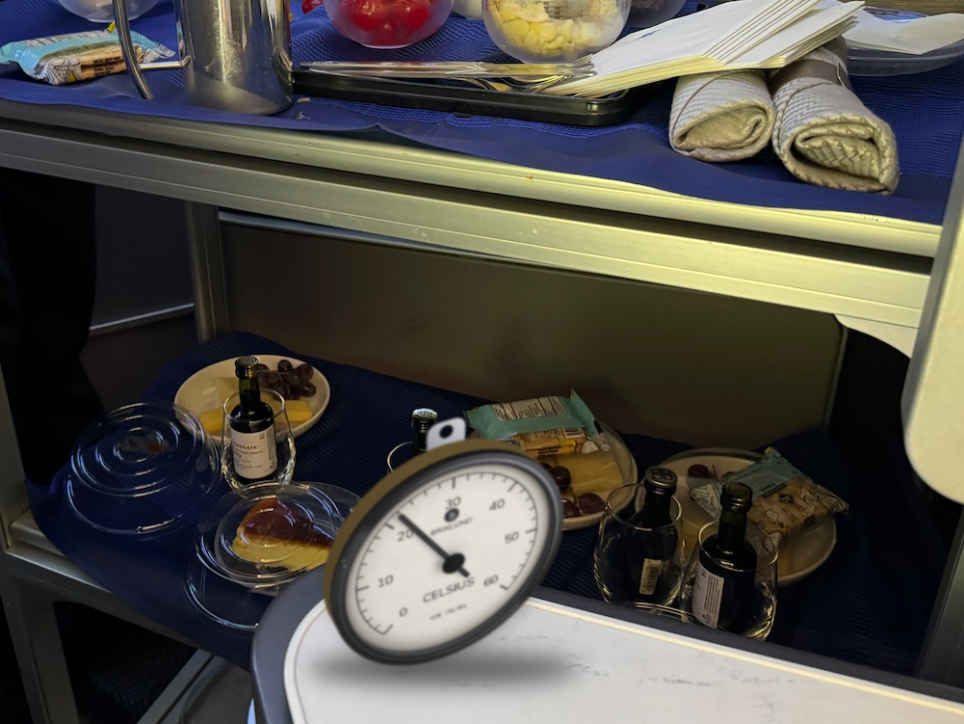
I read 22 (°C)
